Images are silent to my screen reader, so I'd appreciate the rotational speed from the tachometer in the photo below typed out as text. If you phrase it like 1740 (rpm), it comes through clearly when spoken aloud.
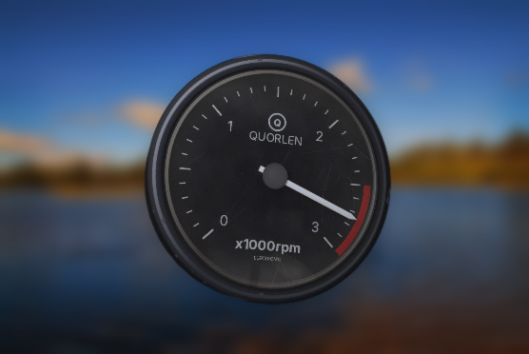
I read 2750 (rpm)
